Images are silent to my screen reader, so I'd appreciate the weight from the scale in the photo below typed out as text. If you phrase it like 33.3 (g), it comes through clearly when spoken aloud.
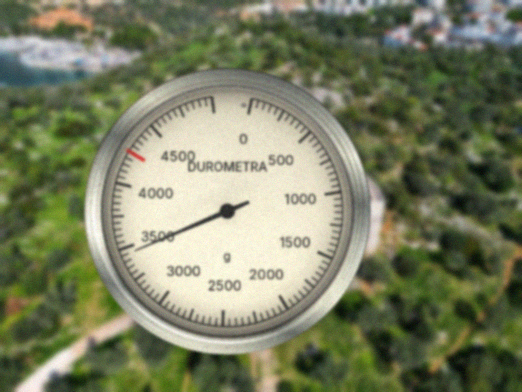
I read 3450 (g)
